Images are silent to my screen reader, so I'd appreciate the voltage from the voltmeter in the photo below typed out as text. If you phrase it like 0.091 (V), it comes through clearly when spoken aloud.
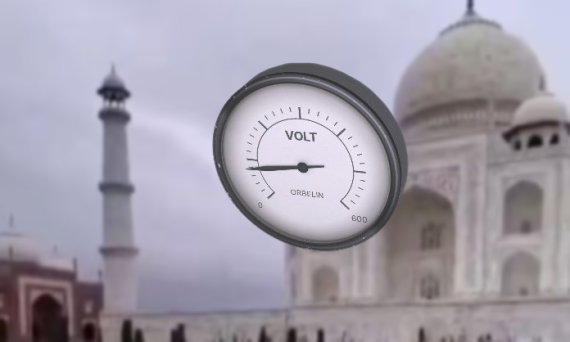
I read 80 (V)
